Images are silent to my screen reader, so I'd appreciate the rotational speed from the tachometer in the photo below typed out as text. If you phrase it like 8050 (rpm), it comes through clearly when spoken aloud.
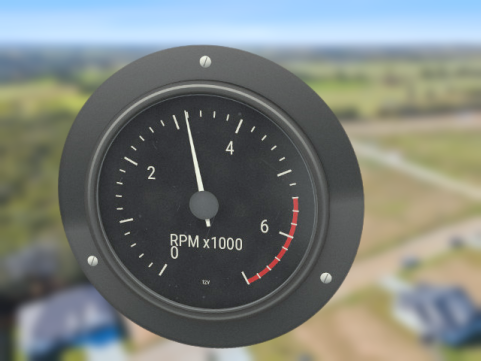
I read 3200 (rpm)
